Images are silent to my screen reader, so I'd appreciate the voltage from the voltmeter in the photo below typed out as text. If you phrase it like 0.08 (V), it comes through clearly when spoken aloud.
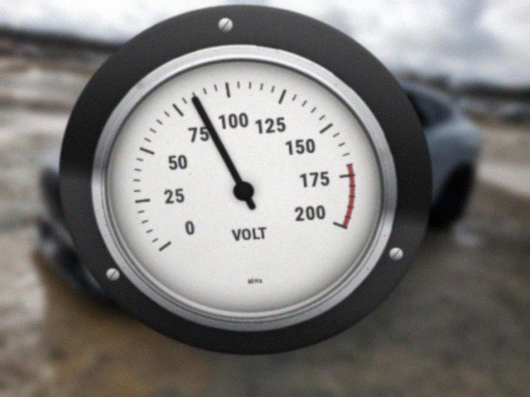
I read 85 (V)
